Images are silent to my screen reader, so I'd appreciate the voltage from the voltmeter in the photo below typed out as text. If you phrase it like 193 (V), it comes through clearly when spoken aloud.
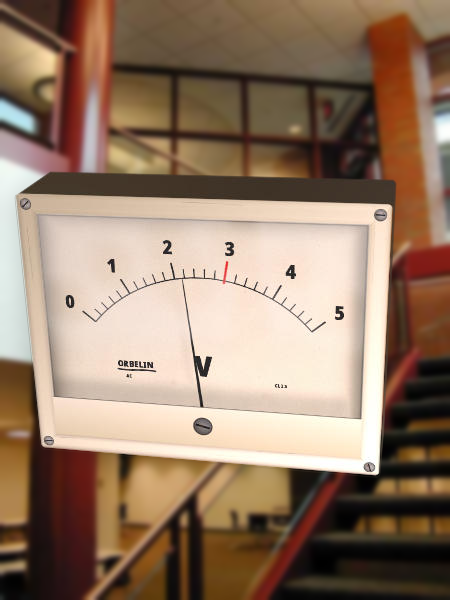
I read 2.2 (V)
